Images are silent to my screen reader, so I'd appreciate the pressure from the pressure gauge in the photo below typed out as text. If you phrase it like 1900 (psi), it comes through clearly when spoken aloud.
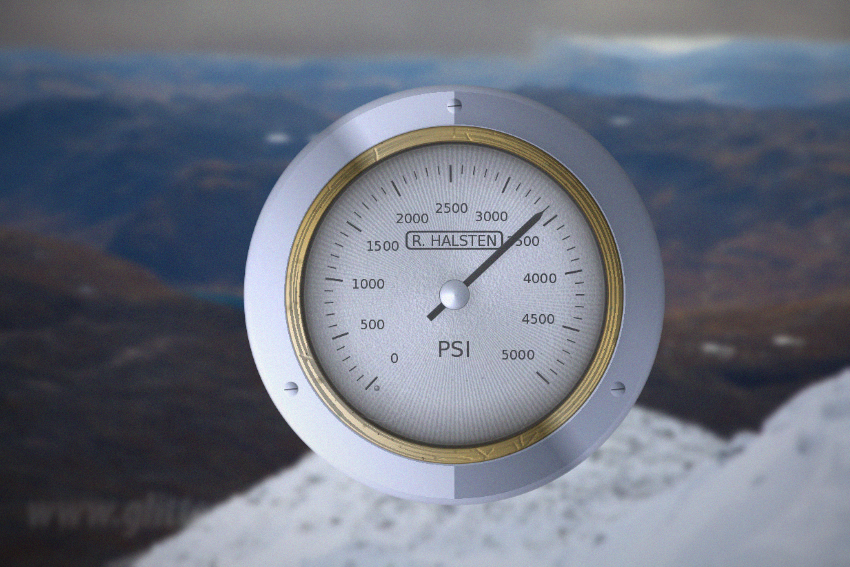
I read 3400 (psi)
